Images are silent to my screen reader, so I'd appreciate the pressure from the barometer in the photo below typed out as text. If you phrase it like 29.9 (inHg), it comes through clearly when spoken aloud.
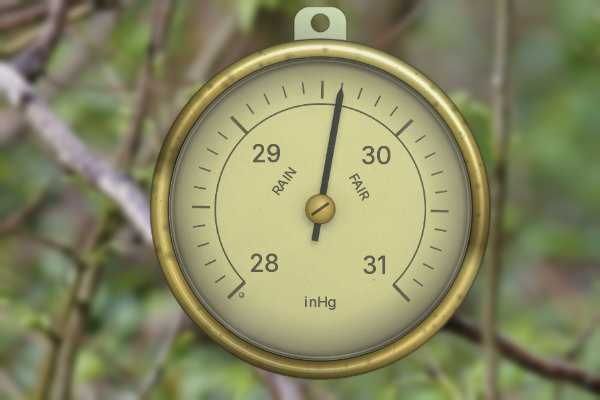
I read 29.6 (inHg)
